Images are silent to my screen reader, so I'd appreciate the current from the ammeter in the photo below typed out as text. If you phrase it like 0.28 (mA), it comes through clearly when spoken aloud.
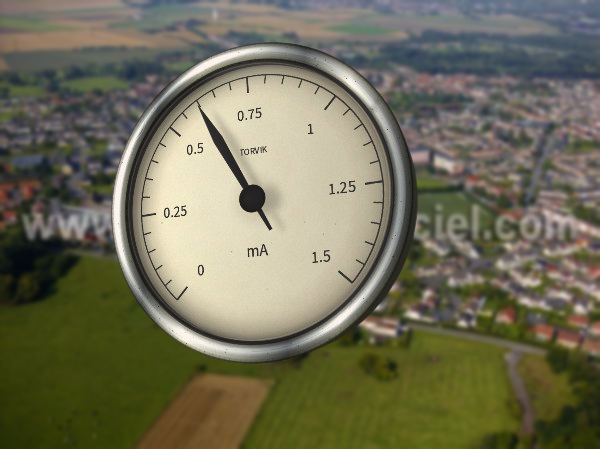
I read 0.6 (mA)
